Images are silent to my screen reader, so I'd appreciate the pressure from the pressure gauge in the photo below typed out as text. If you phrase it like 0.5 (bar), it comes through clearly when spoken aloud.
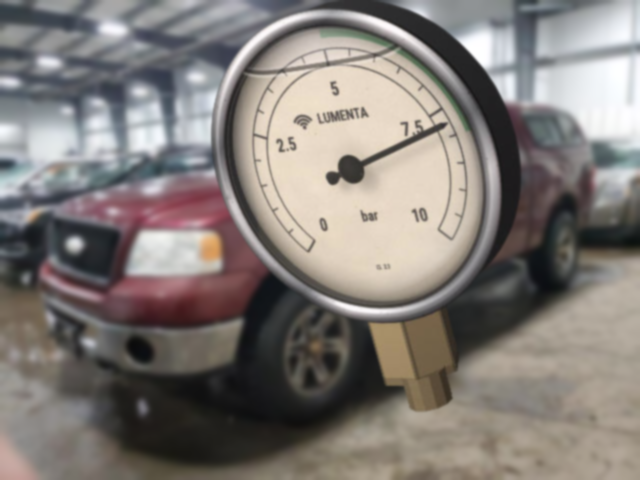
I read 7.75 (bar)
